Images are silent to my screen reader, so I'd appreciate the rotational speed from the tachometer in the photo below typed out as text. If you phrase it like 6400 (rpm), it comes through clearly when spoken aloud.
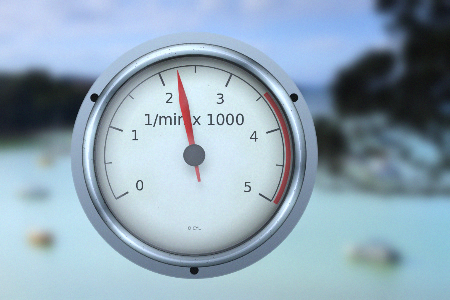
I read 2250 (rpm)
